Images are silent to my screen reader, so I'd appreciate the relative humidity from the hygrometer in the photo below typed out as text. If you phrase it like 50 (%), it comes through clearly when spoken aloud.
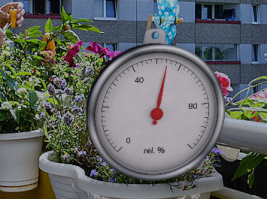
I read 54 (%)
